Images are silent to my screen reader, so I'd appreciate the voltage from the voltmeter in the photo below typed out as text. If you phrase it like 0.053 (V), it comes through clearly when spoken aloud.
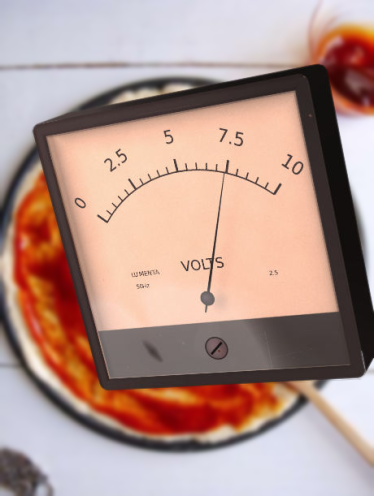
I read 7.5 (V)
